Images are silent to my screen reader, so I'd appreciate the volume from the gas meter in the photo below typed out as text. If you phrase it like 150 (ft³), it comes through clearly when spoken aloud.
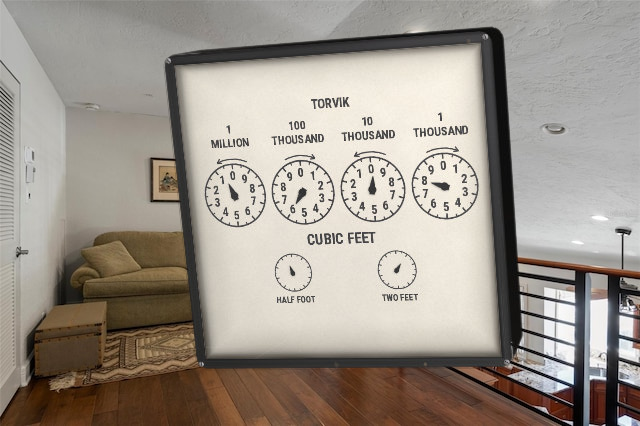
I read 59800 (ft³)
